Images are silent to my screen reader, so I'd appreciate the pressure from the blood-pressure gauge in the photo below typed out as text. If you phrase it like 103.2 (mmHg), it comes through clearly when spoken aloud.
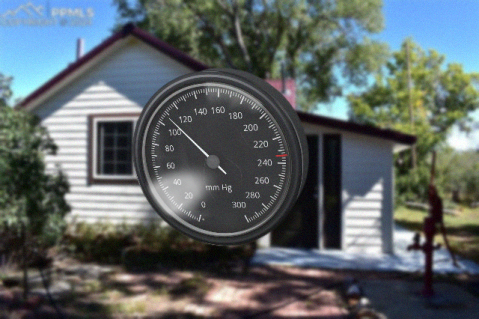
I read 110 (mmHg)
